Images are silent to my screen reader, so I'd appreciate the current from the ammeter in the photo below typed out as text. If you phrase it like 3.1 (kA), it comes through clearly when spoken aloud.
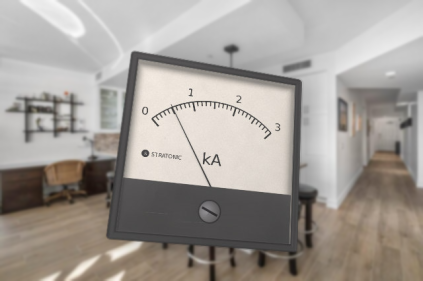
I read 0.5 (kA)
